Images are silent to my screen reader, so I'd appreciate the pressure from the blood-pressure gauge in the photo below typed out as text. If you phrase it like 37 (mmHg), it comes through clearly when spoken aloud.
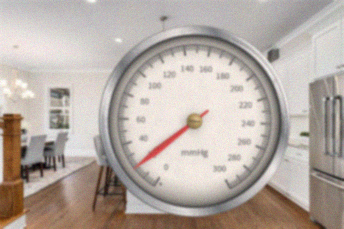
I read 20 (mmHg)
